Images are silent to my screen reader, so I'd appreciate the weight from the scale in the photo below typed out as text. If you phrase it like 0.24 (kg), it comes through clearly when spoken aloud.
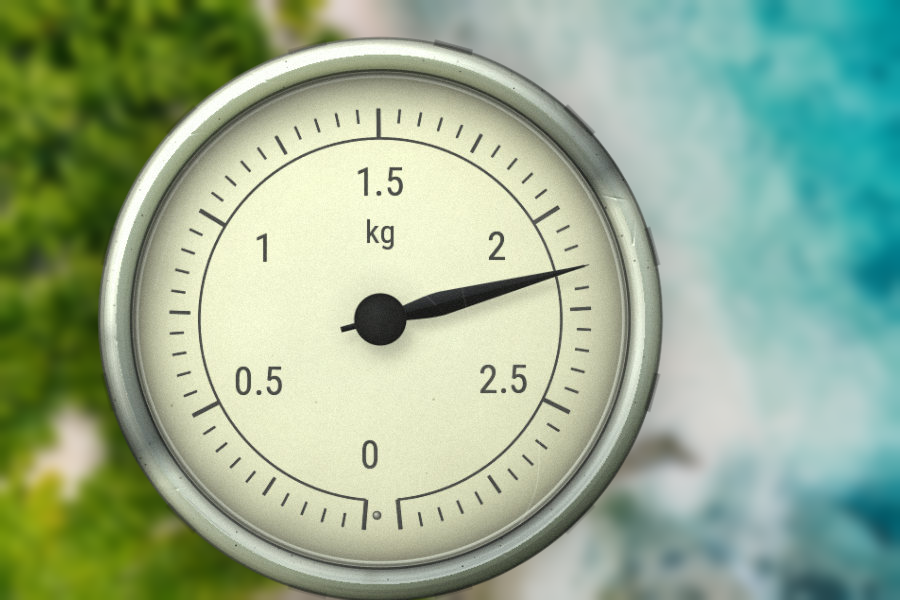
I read 2.15 (kg)
